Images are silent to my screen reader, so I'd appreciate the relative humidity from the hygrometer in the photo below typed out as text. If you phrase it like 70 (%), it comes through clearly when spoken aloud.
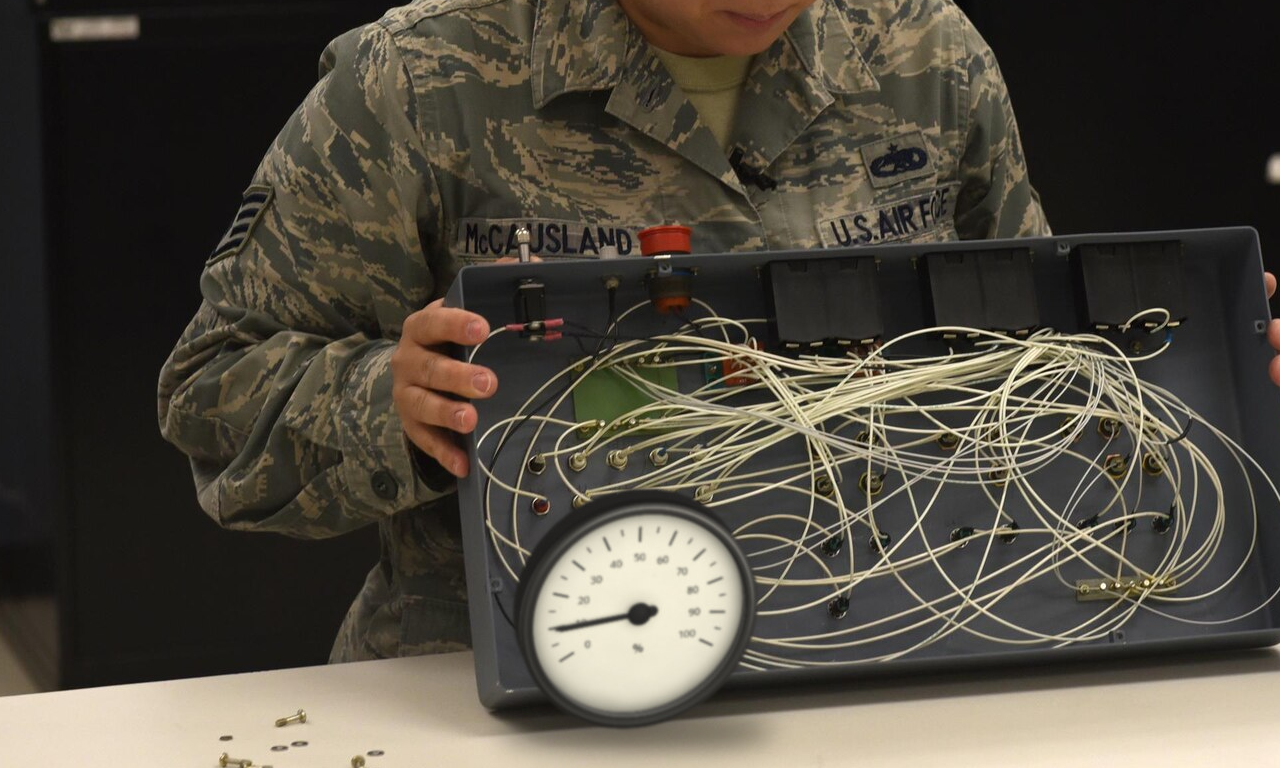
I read 10 (%)
